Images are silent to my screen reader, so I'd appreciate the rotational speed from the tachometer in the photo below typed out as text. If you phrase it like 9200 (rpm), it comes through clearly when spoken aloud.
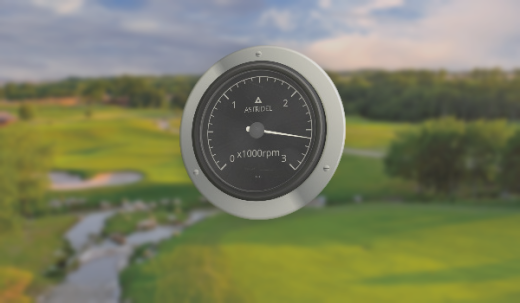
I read 2600 (rpm)
